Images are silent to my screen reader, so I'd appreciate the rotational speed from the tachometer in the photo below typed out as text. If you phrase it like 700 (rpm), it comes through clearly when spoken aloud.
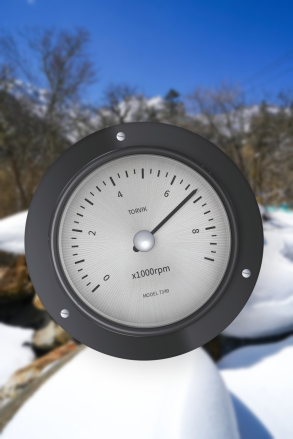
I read 6750 (rpm)
